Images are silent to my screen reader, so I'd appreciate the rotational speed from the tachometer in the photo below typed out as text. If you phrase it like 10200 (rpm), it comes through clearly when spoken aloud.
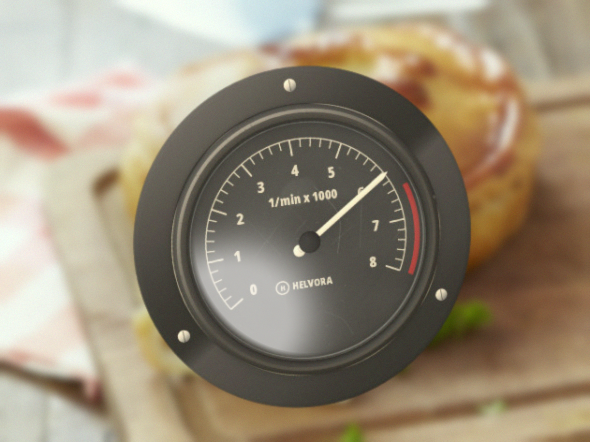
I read 6000 (rpm)
